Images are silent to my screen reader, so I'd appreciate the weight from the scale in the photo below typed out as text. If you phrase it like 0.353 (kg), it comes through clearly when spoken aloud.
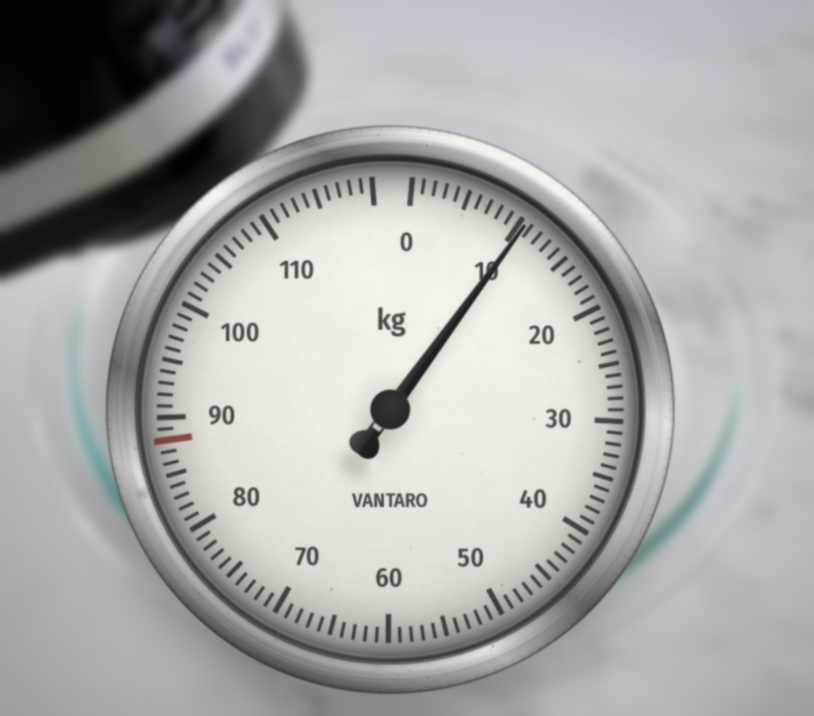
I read 10.5 (kg)
